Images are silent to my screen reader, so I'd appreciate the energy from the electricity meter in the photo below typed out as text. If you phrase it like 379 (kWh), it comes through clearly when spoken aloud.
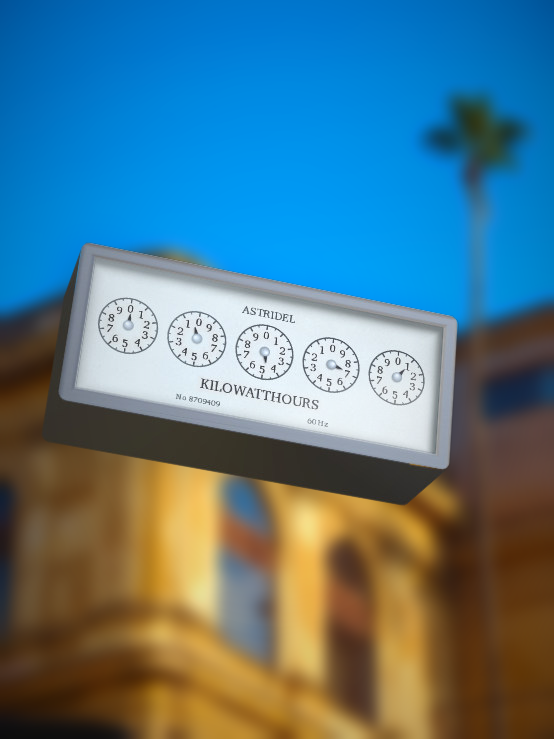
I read 471 (kWh)
